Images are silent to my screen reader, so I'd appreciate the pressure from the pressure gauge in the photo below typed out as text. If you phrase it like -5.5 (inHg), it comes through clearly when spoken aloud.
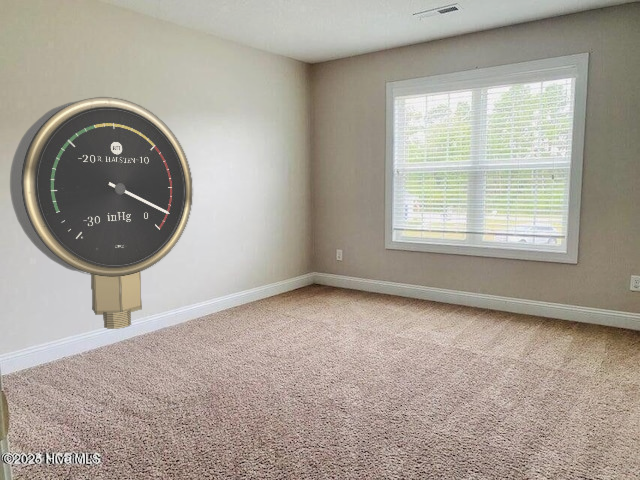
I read -2 (inHg)
